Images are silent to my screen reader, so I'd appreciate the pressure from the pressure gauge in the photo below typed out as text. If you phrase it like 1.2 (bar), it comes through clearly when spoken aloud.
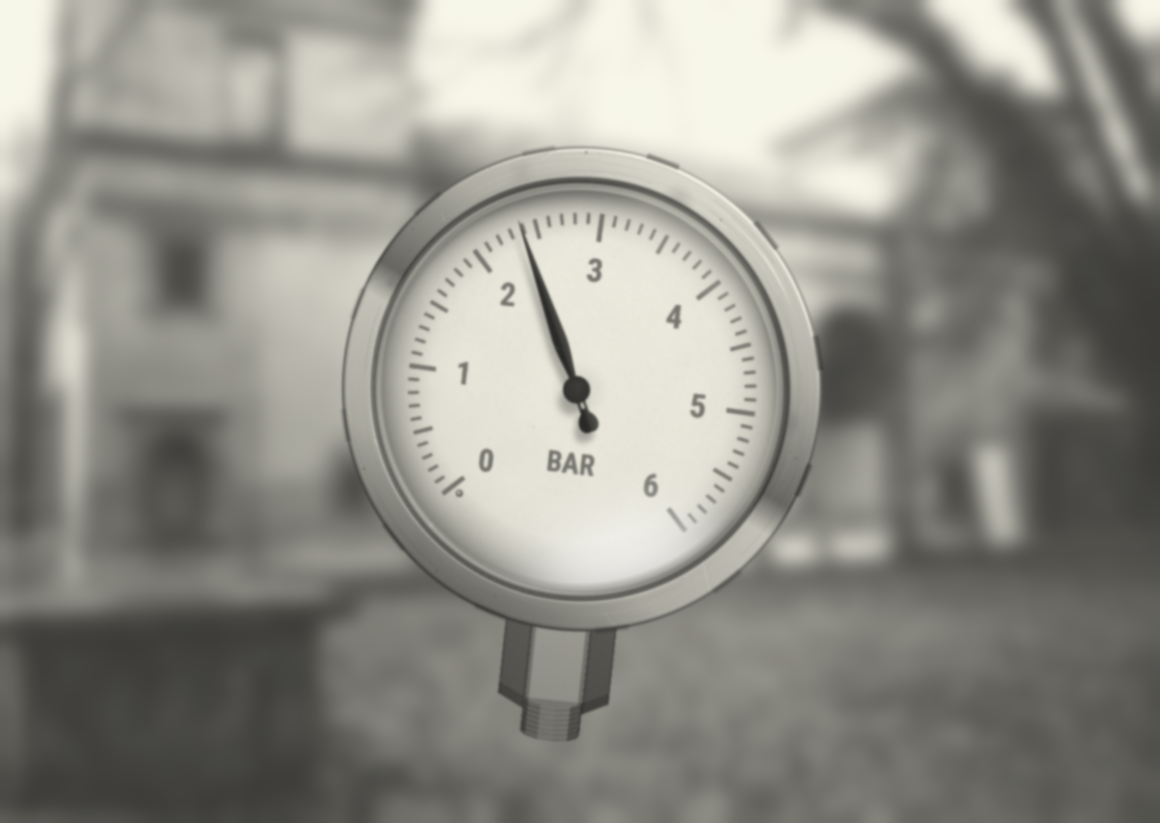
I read 2.4 (bar)
